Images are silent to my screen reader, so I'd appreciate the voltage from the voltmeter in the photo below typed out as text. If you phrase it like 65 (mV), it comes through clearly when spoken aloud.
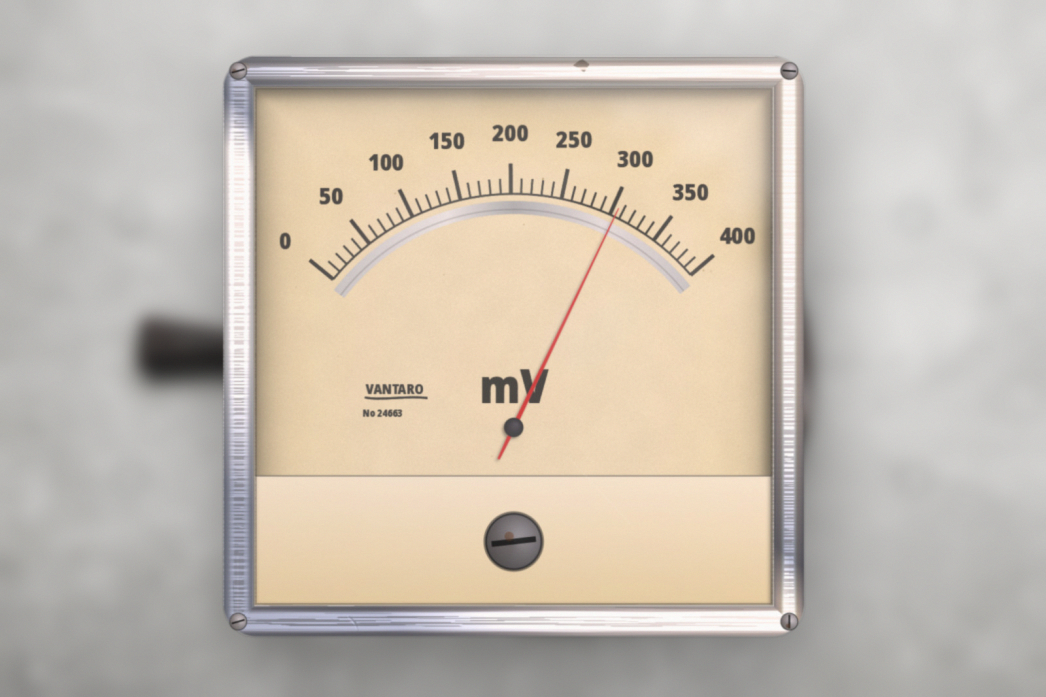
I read 305 (mV)
